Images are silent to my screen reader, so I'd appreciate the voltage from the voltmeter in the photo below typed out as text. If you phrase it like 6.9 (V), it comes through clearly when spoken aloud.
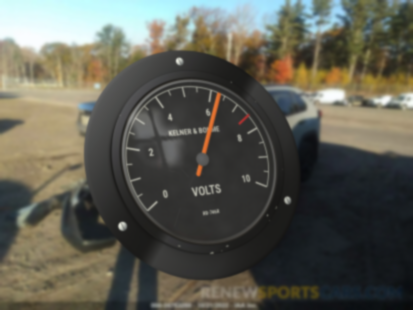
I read 6.25 (V)
